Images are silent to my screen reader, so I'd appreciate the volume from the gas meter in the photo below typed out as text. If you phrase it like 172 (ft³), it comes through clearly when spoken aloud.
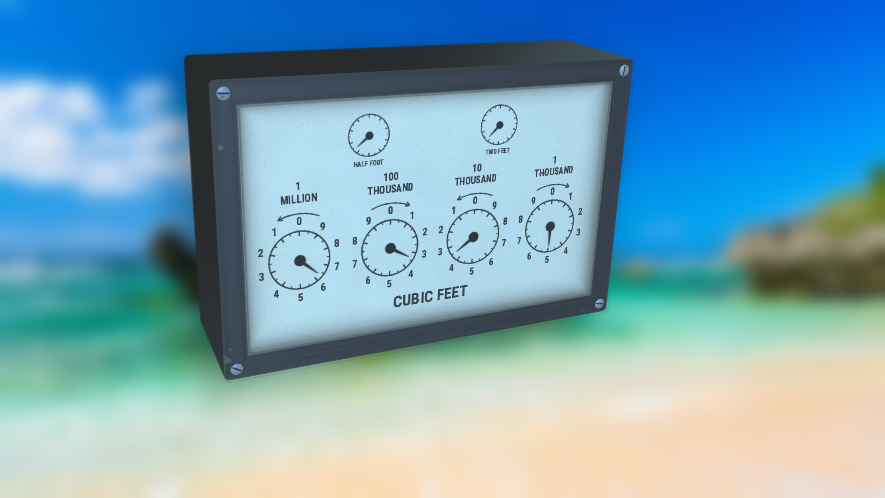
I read 633500 (ft³)
